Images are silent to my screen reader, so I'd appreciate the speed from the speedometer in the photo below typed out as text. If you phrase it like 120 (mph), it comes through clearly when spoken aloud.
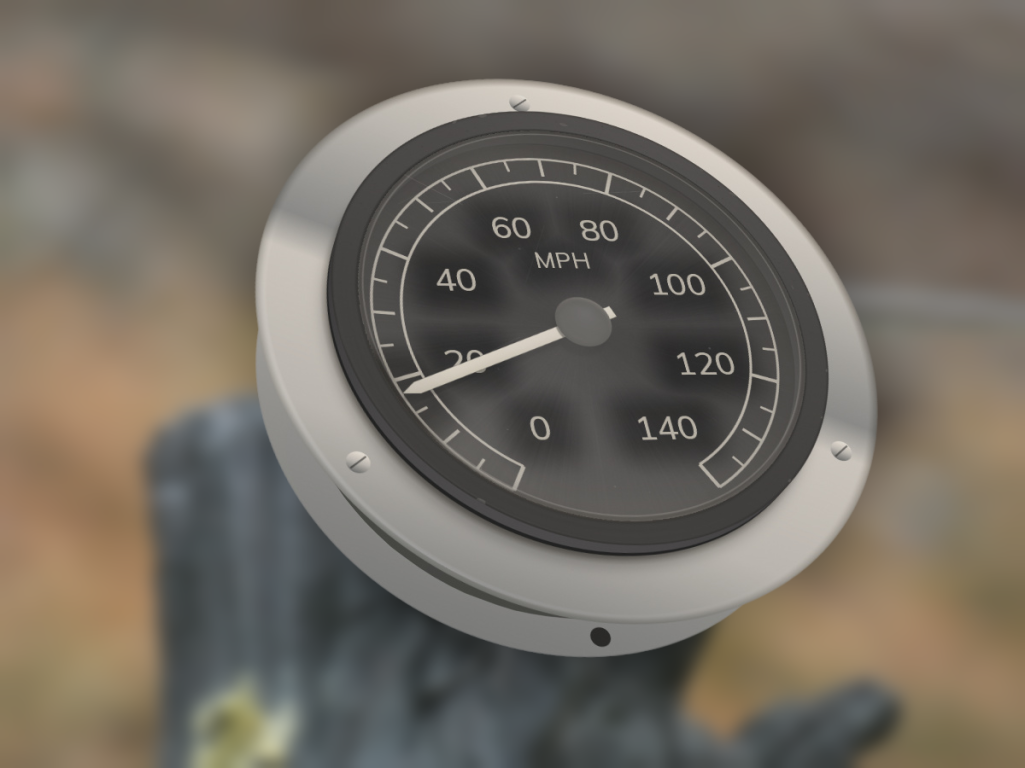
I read 17.5 (mph)
